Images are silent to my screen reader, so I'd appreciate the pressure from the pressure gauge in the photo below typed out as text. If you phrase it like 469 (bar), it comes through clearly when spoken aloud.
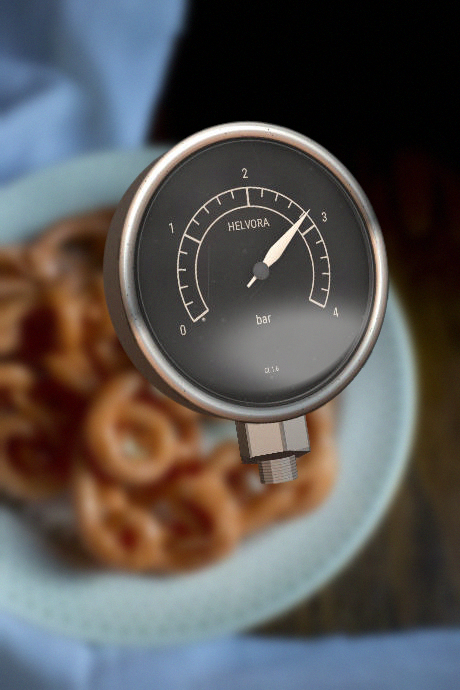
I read 2.8 (bar)
